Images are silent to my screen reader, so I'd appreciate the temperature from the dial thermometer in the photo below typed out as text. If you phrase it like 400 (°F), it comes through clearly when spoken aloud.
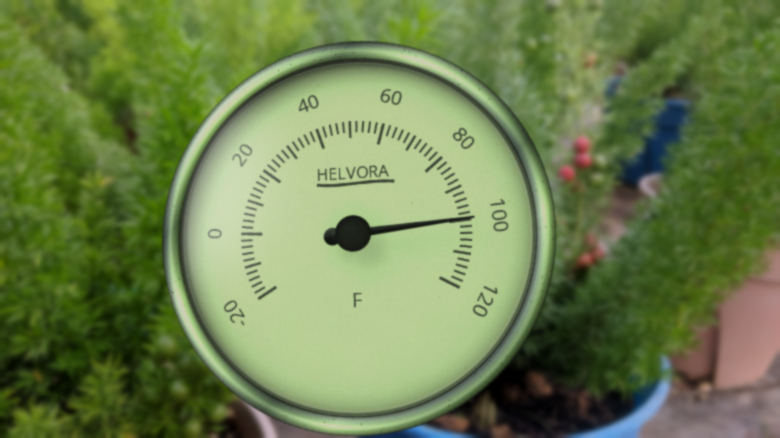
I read 100 (°F)
